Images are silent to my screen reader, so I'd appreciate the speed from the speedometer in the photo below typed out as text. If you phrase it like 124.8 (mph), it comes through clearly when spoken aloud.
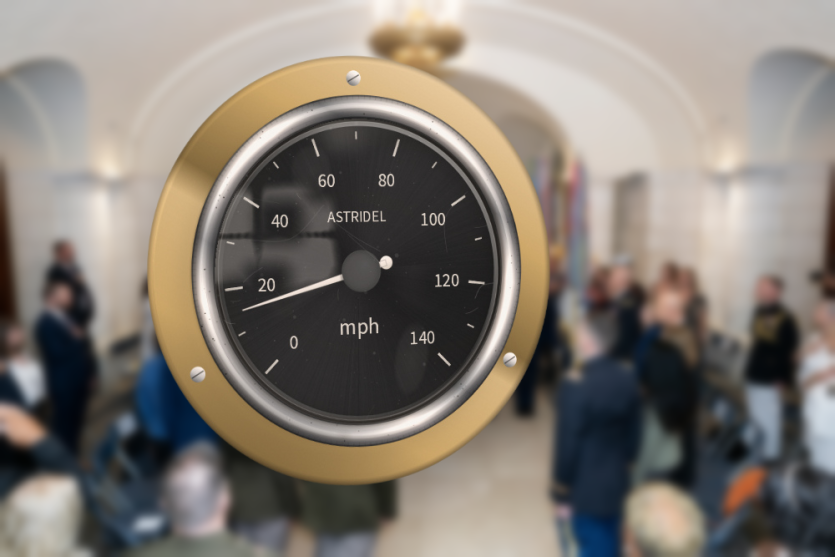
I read 15 (mph)
